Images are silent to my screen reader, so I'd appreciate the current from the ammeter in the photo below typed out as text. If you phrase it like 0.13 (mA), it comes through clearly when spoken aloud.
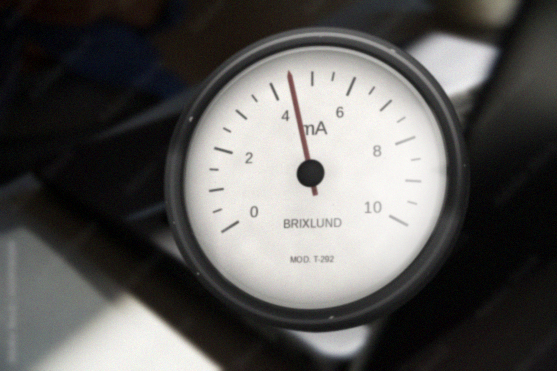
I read 4.5 (mA)
